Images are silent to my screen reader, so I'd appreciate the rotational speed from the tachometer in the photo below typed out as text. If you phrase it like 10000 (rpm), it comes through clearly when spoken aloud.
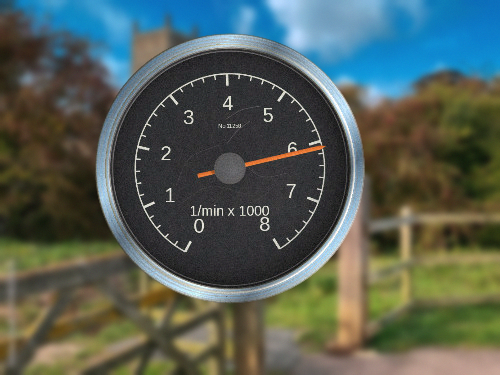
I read 6100 (rpm)
